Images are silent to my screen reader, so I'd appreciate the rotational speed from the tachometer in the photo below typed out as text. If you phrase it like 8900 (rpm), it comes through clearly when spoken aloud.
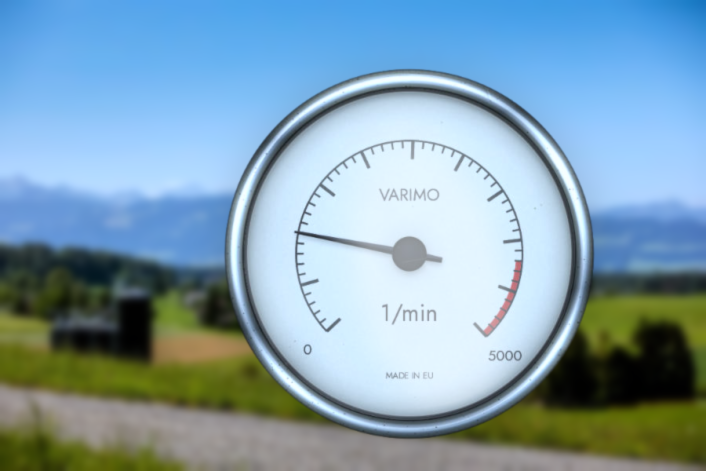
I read 1000 (rpm)
